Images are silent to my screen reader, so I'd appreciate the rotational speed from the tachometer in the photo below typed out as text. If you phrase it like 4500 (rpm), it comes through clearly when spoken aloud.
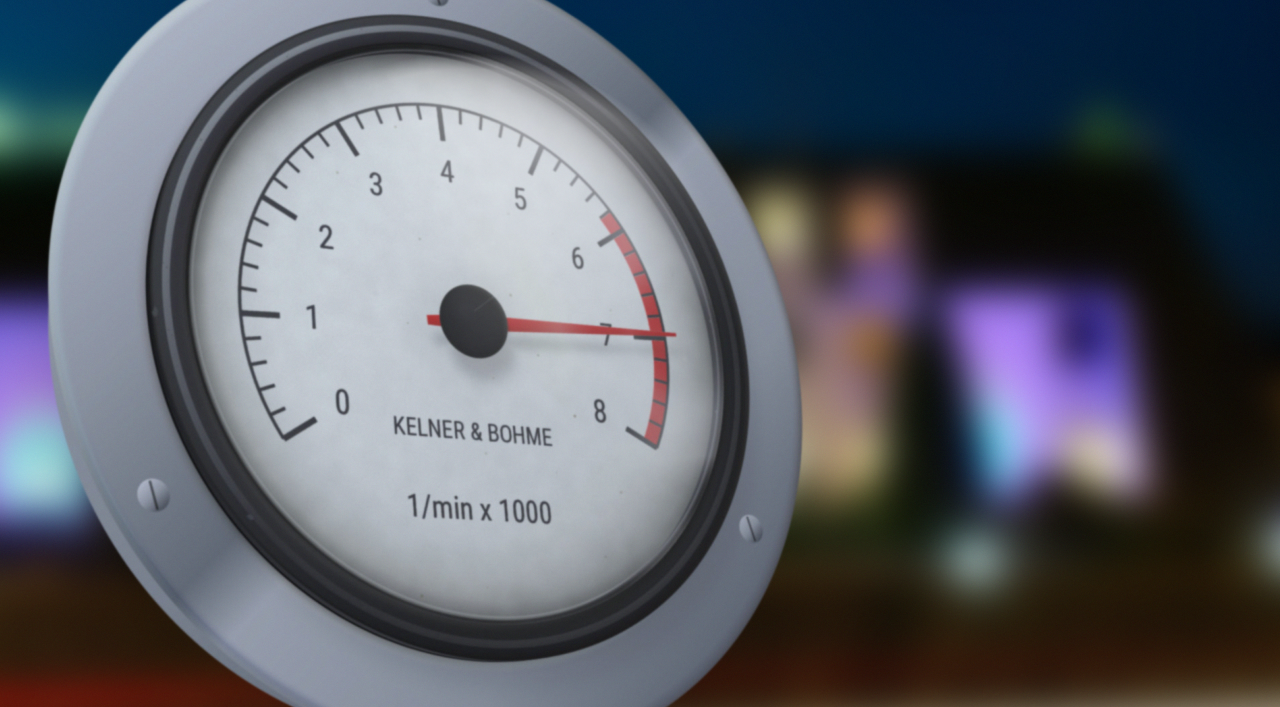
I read 7000 (rpm)
